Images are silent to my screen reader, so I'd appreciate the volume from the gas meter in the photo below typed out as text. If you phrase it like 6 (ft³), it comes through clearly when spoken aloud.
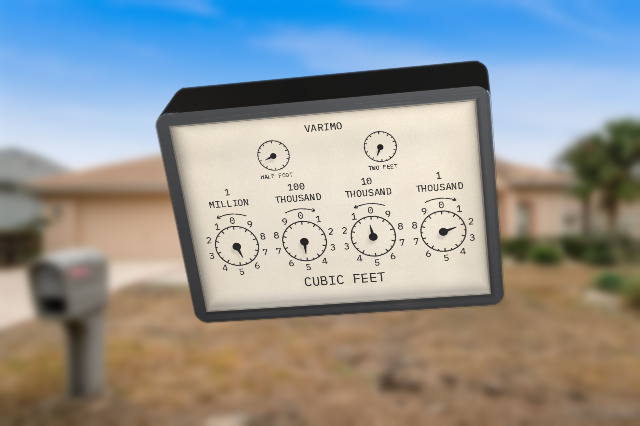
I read 550200 (ft³)
